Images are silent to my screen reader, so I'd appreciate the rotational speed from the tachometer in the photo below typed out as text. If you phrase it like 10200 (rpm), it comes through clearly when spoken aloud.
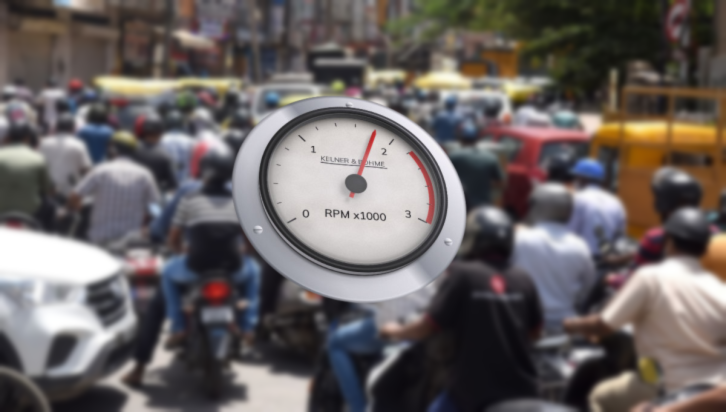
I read 1800 (rpm)
